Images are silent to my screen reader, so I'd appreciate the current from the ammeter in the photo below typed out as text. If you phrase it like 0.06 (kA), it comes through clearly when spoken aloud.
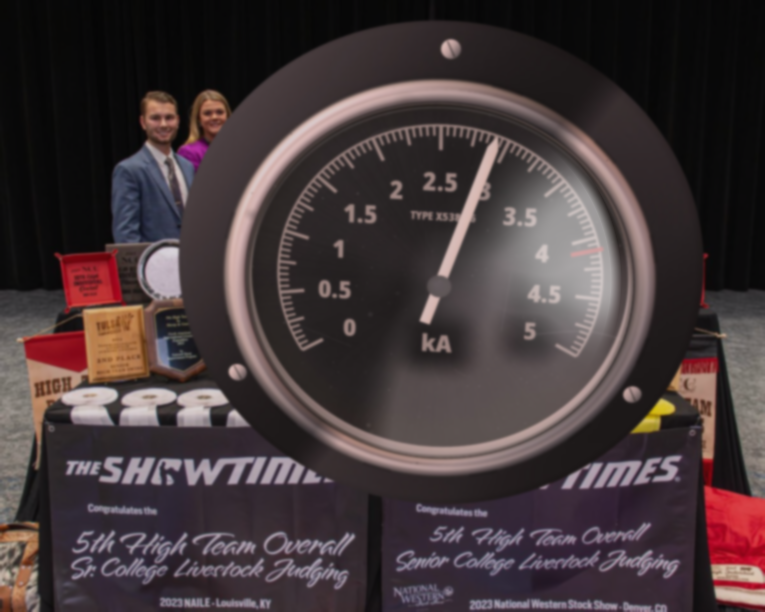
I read 2.9 (kA)
